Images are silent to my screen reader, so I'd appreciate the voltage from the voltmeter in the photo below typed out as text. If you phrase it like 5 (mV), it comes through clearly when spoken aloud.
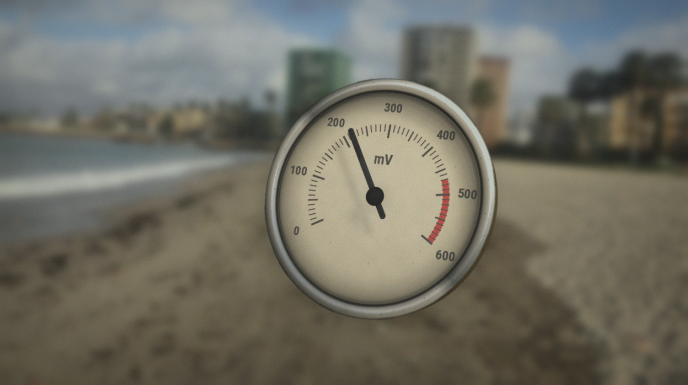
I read 220 (mV)
